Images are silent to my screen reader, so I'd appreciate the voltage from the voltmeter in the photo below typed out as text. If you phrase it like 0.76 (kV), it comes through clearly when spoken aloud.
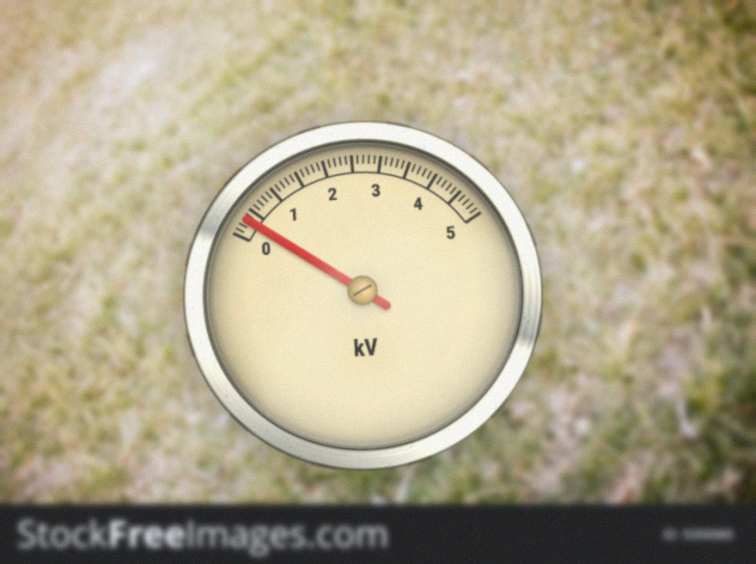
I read 0.3 (kV)
